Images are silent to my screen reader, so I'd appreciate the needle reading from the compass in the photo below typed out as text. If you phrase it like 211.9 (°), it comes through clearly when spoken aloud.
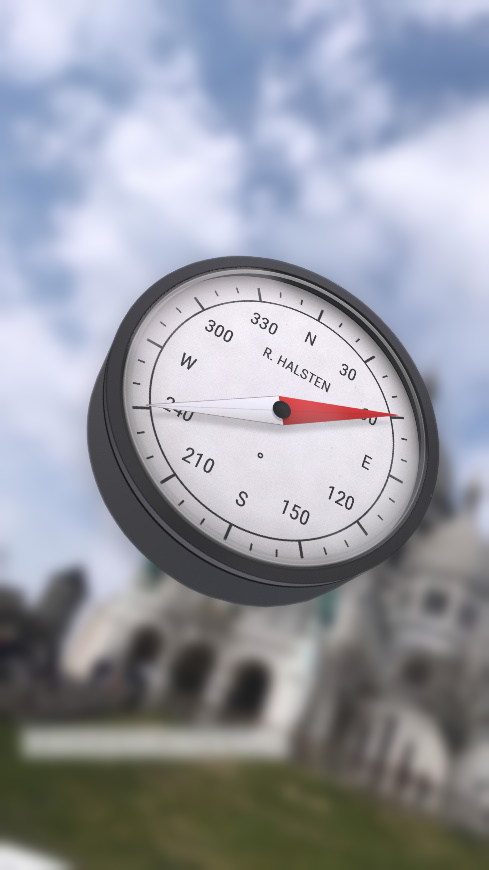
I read 60 (°)
